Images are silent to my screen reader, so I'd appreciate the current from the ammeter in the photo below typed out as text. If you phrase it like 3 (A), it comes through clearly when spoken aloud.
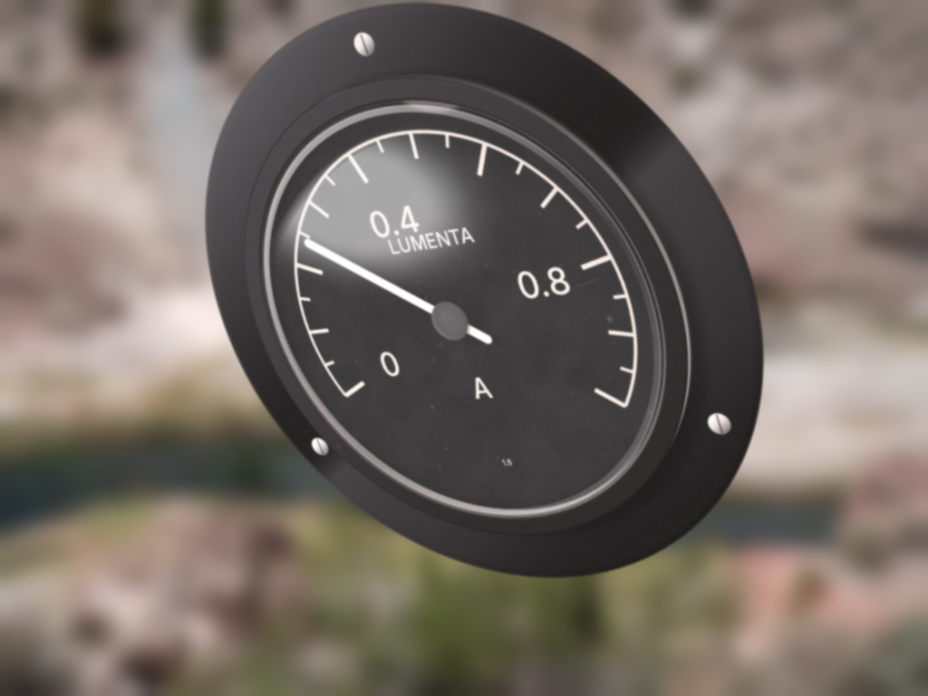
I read 0.25 (A)
